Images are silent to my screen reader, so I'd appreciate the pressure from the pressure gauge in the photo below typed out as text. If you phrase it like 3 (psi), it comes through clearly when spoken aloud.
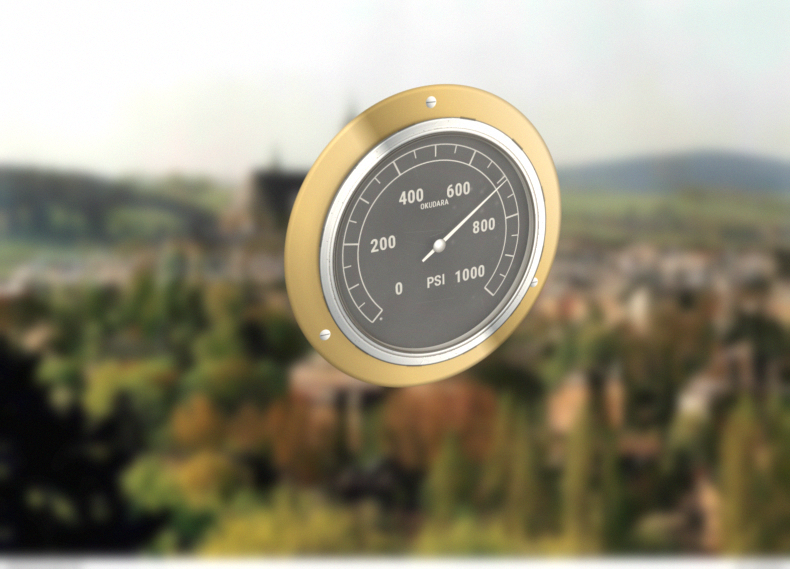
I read 700 (psi)
